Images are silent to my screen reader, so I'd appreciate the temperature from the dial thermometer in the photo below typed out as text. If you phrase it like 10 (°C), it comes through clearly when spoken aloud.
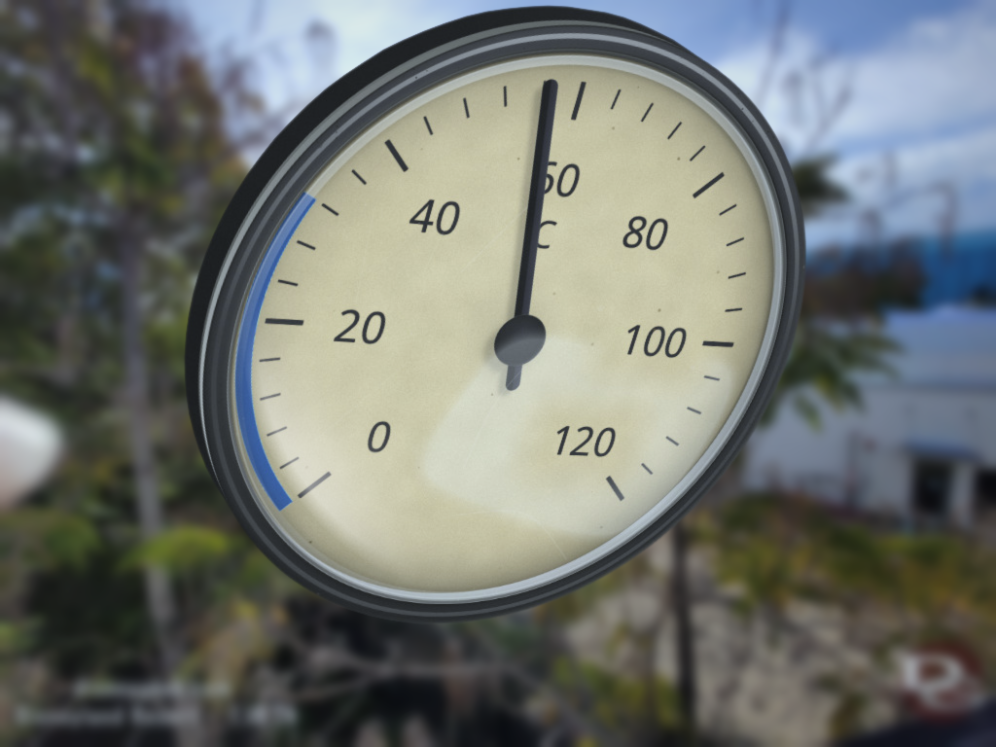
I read 56 (°C)
